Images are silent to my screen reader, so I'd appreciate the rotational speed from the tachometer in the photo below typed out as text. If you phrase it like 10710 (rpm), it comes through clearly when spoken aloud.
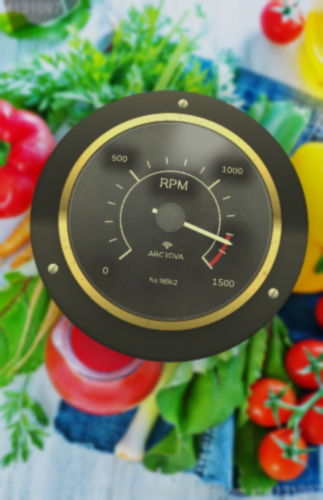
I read 1350 (rpm)
